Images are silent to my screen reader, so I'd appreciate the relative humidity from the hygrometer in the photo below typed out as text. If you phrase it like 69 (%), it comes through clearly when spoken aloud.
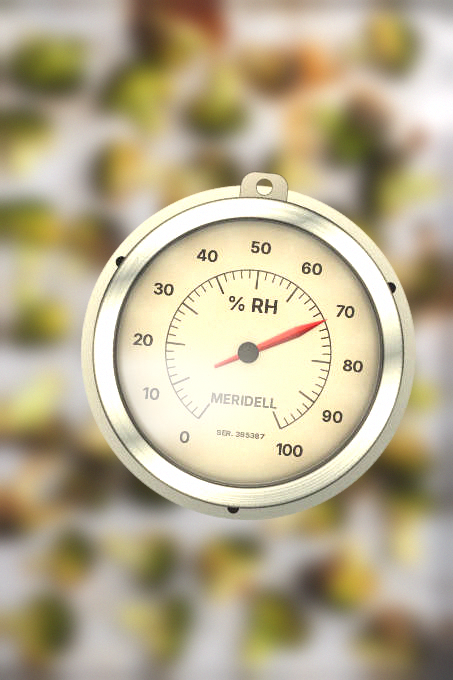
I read 70 (%)
